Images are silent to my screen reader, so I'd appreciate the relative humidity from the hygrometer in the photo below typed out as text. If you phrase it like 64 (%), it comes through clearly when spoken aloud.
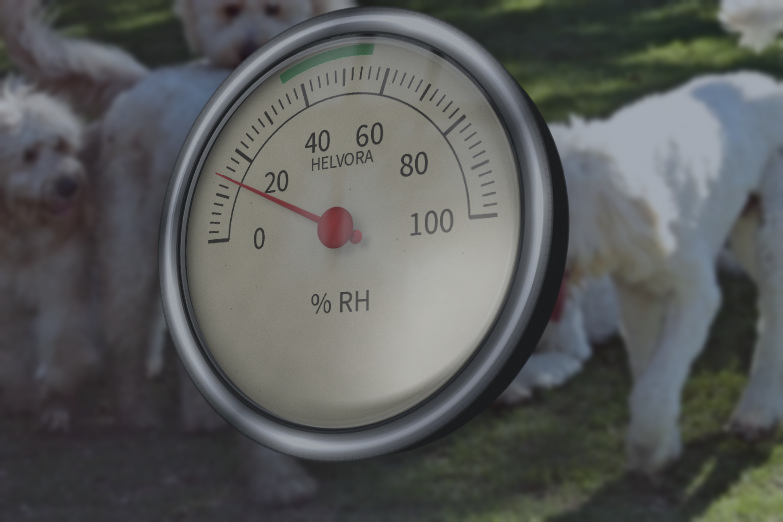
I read 14 (%)
